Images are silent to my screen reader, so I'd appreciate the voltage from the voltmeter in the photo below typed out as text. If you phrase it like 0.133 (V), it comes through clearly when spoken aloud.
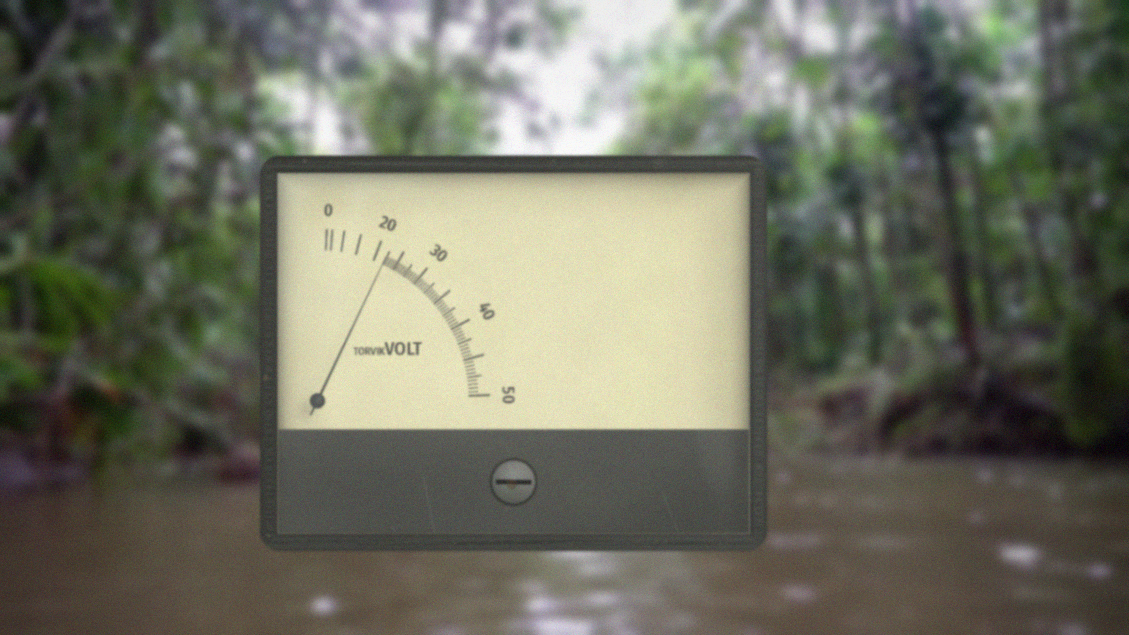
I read 22.5 (V)
